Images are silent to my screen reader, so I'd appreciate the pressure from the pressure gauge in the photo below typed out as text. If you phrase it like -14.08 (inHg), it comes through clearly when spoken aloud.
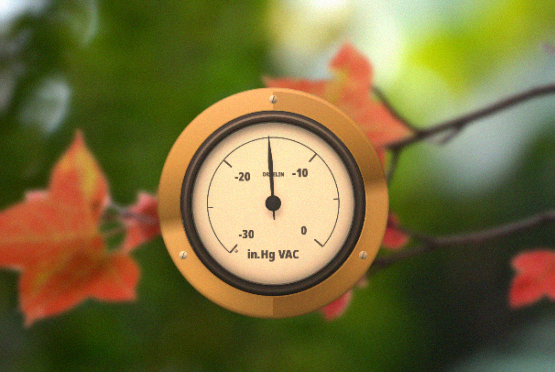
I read -15 (inHg)
